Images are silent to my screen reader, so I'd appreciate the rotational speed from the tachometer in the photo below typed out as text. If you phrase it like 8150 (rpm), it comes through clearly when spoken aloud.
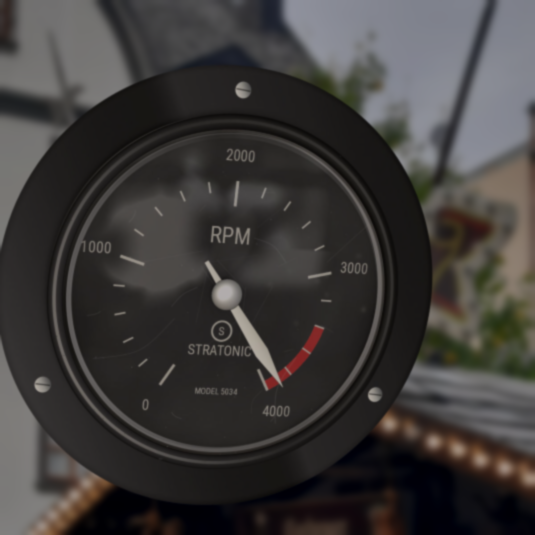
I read 3900 (rpm)
